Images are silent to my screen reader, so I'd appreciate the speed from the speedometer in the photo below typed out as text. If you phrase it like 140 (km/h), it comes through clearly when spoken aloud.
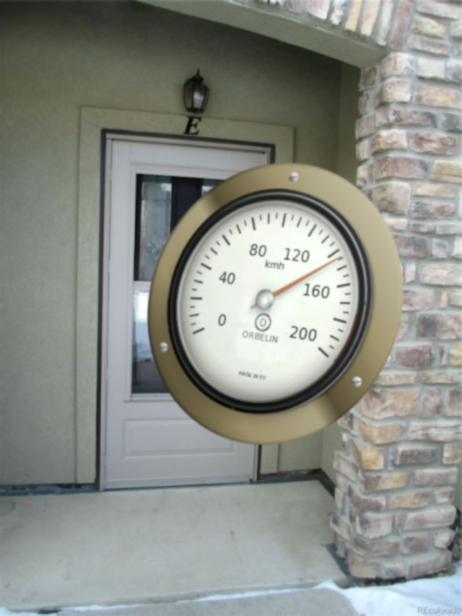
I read 145 (km/h)
